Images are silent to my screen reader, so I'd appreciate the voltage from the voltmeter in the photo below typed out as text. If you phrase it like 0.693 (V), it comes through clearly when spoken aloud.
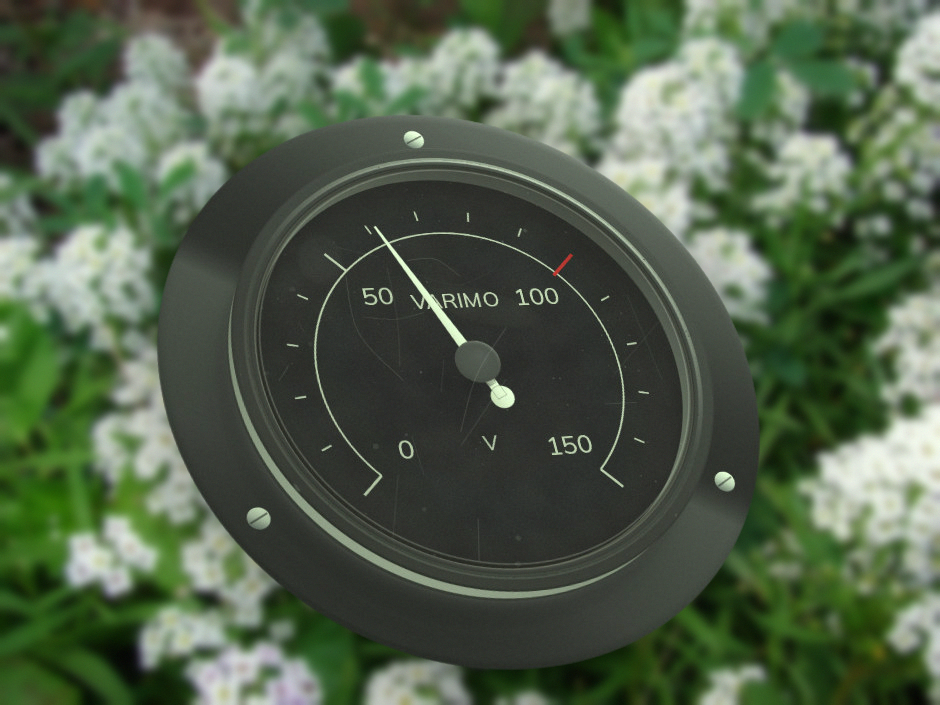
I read 60 (V)
